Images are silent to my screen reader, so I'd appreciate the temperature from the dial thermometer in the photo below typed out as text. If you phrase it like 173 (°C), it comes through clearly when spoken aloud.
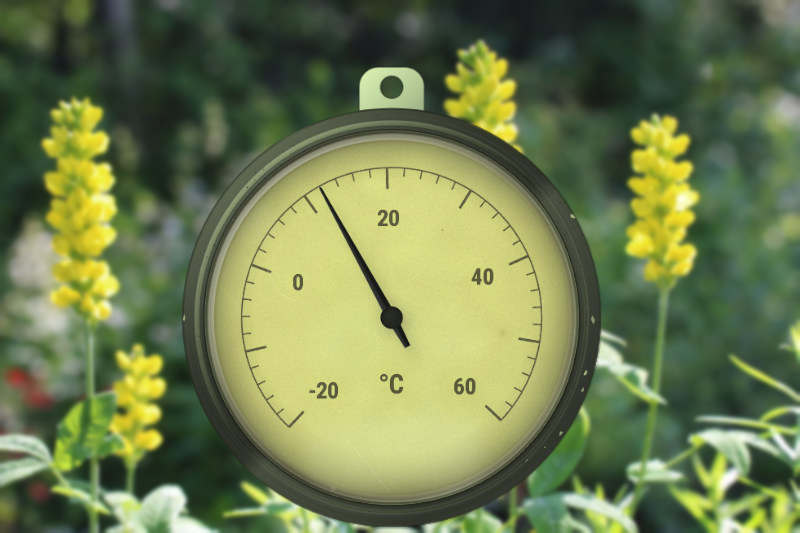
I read 12 (°C)
